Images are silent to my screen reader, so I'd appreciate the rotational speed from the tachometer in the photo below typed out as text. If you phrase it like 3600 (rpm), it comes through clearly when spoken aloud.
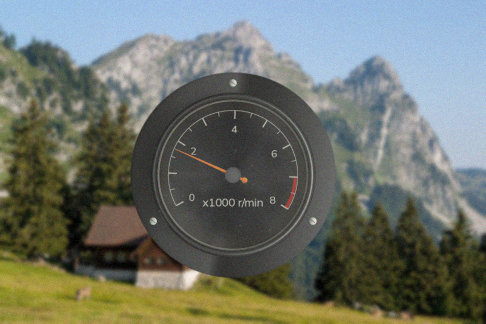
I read 1750 (rpm)
